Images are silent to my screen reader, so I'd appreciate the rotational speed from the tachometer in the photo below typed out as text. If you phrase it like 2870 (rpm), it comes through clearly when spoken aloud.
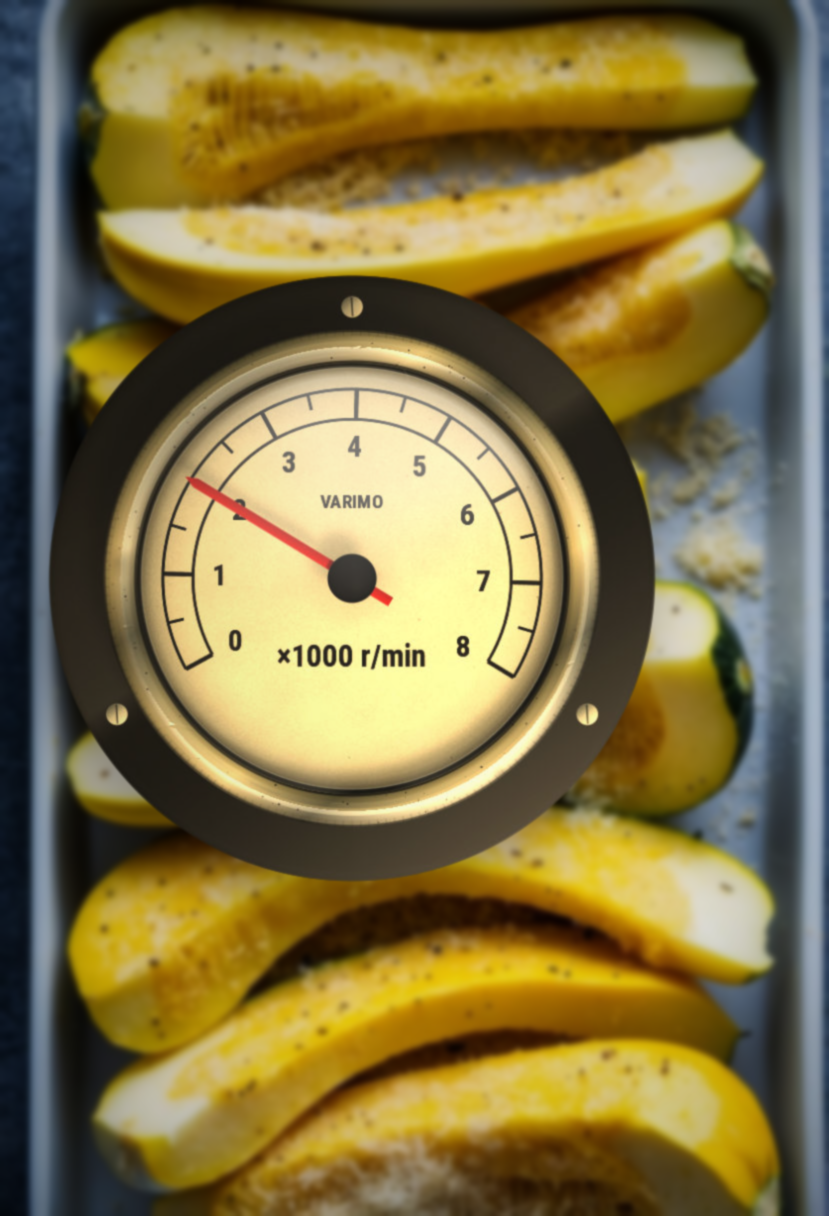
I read 2000 (rpm)
